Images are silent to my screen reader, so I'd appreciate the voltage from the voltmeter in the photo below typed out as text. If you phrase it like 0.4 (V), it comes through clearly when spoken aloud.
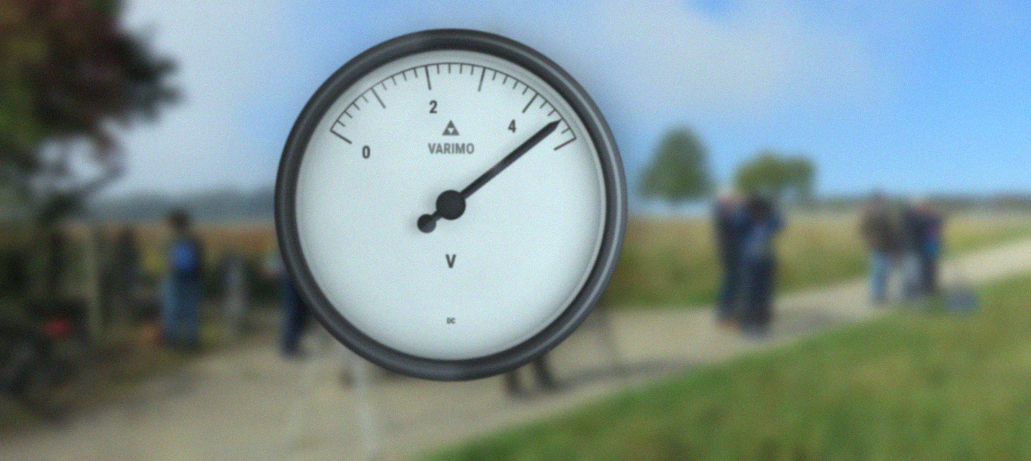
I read 4.6 (V)
